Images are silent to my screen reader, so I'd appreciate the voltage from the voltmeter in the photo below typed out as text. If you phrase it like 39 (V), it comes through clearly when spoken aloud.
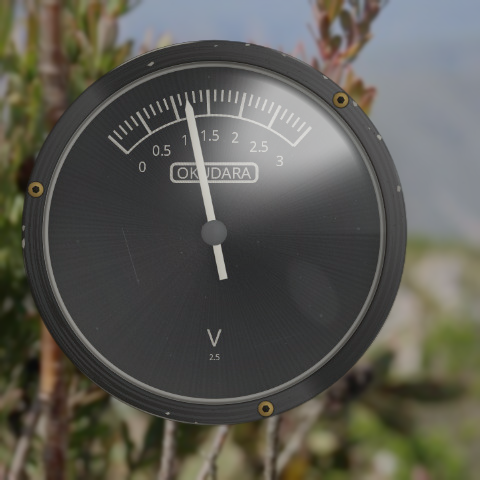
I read 1.2 (V)
